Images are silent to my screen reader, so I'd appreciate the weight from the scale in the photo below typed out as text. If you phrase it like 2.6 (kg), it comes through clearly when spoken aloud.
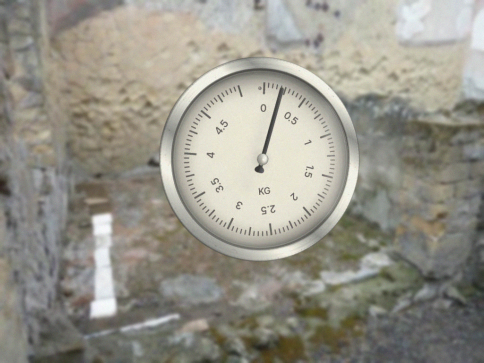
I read 0.2 (kg)
